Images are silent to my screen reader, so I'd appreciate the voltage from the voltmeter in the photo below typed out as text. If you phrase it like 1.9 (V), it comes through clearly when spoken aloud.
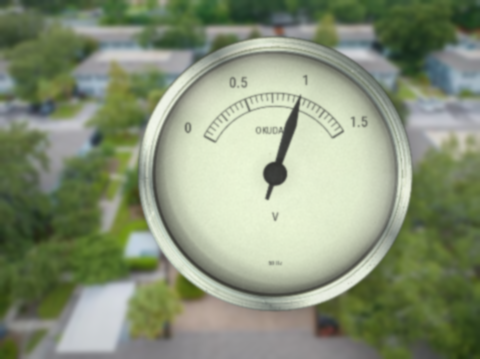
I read 1 (V)
